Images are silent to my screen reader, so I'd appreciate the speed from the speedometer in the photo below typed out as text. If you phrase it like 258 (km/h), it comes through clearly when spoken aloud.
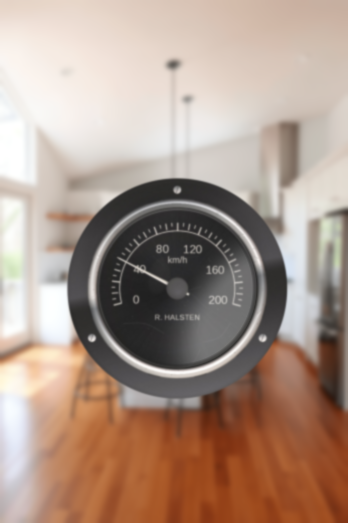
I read 40 (km/h)
